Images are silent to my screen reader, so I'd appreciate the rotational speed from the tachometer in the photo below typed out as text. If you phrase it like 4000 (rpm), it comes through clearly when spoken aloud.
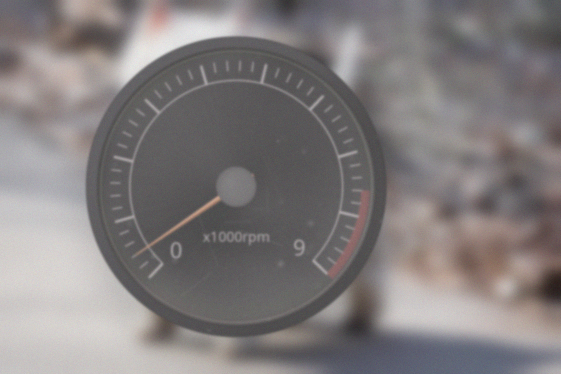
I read 400 (rpm)
